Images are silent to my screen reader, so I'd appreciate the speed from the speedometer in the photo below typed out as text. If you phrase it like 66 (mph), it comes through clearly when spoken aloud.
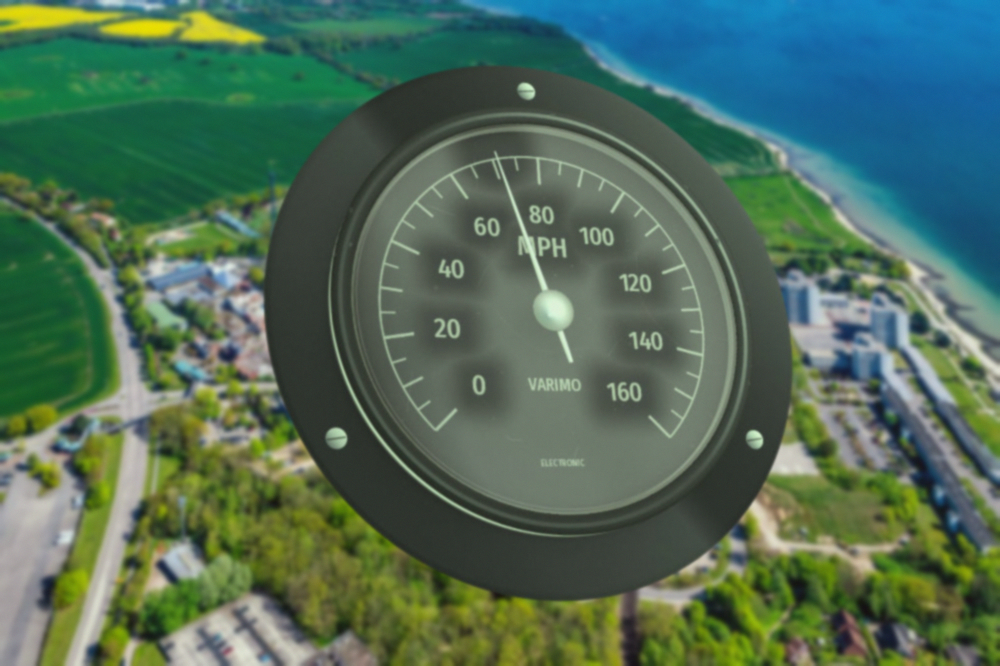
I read 70 (mph)
